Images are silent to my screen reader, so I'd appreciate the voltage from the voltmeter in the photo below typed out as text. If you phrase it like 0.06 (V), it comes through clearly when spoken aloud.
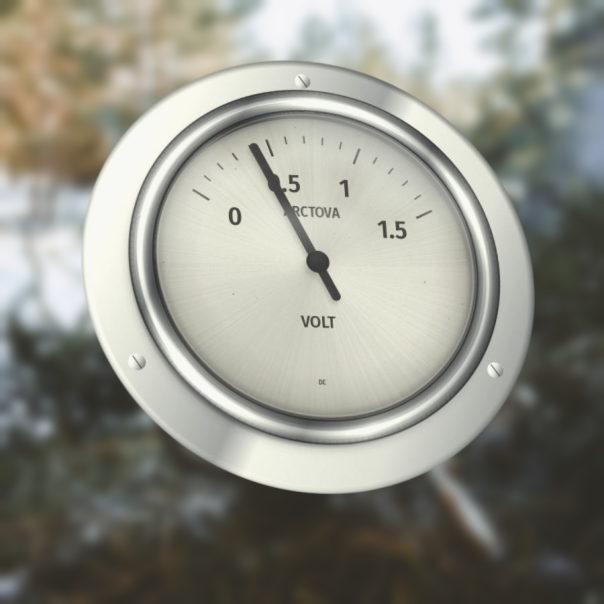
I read 0.4 (V)
